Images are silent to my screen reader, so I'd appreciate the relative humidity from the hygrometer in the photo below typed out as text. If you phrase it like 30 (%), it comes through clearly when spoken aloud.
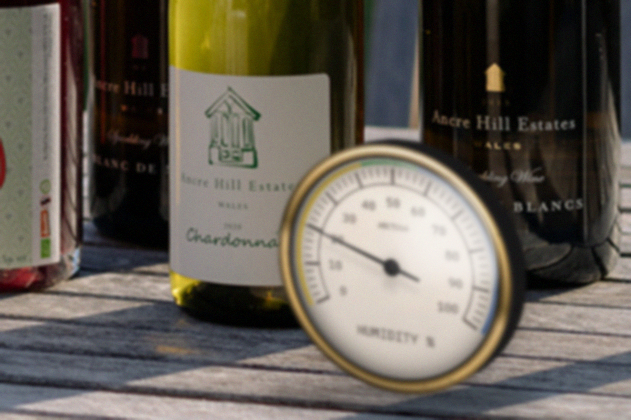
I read 20 (%)
